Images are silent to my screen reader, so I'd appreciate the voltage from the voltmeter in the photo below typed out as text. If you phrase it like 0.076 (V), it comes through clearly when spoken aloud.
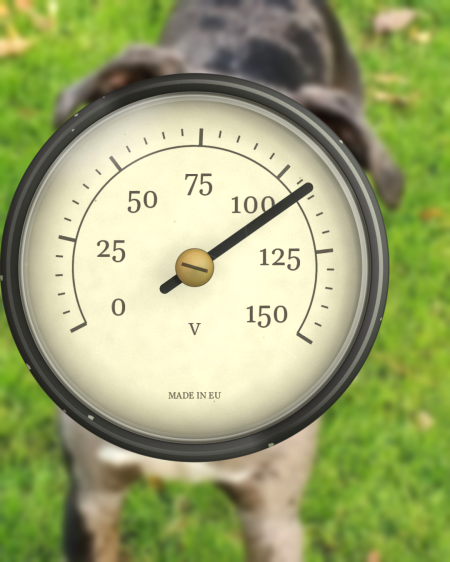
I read 107.5 (V)
